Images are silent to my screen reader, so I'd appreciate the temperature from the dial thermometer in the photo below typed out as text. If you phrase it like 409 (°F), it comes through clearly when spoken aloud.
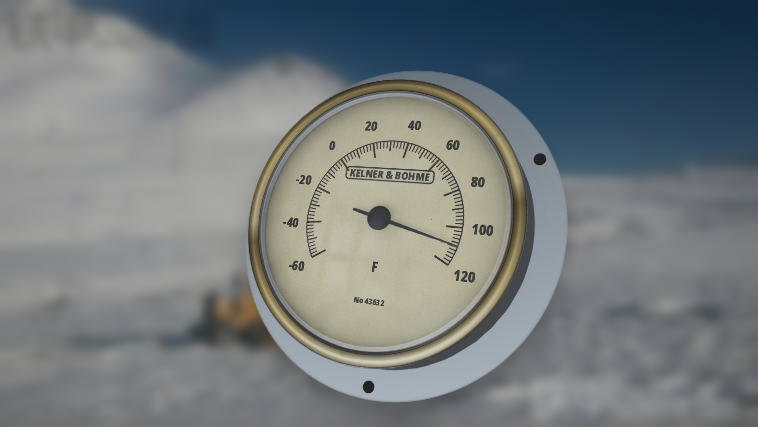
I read 110 (°F)
